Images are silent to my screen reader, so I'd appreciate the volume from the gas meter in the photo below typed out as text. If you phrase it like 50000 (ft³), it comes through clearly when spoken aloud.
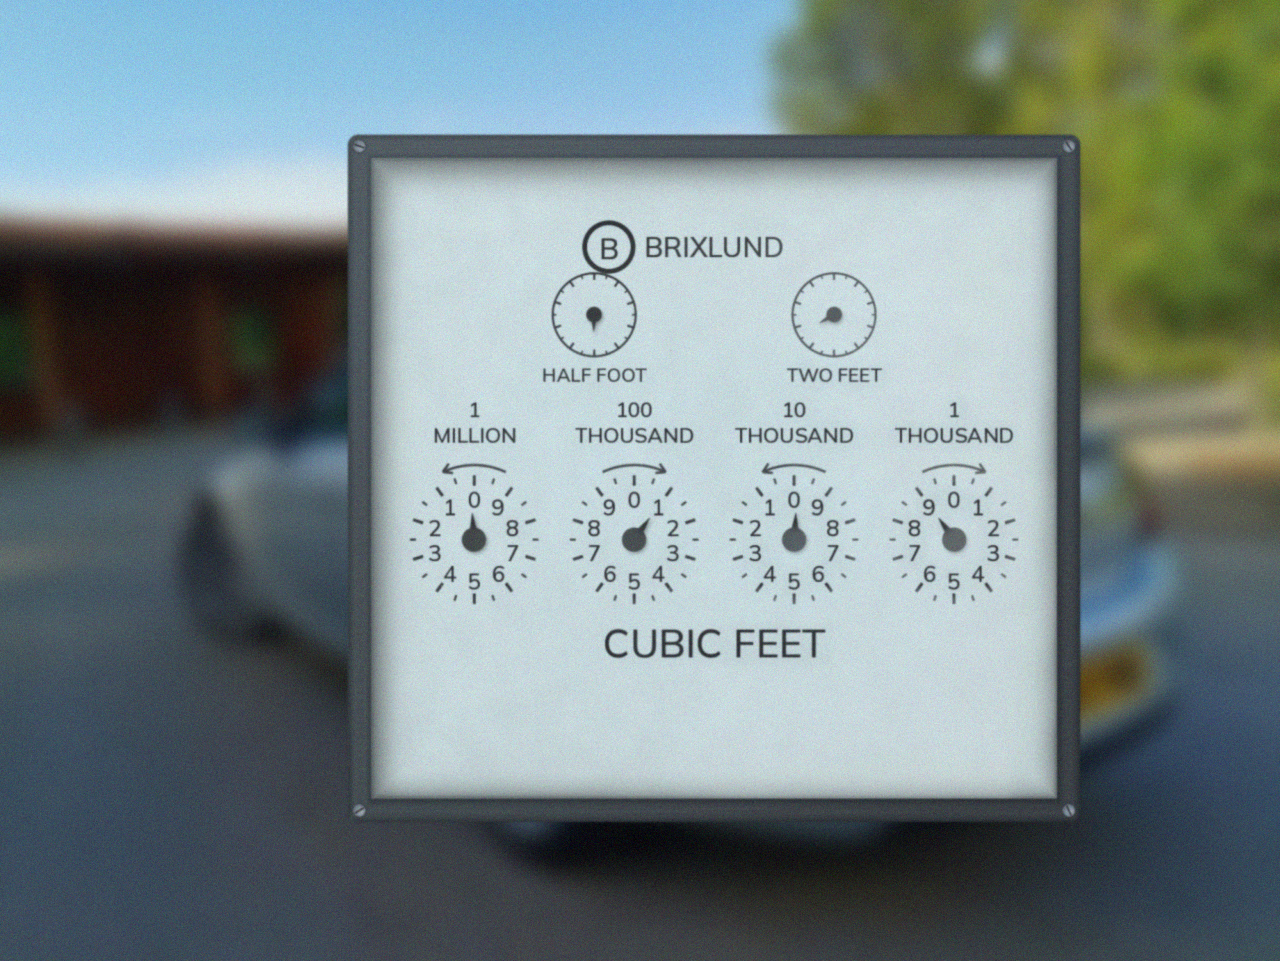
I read 9900 (ft³)
